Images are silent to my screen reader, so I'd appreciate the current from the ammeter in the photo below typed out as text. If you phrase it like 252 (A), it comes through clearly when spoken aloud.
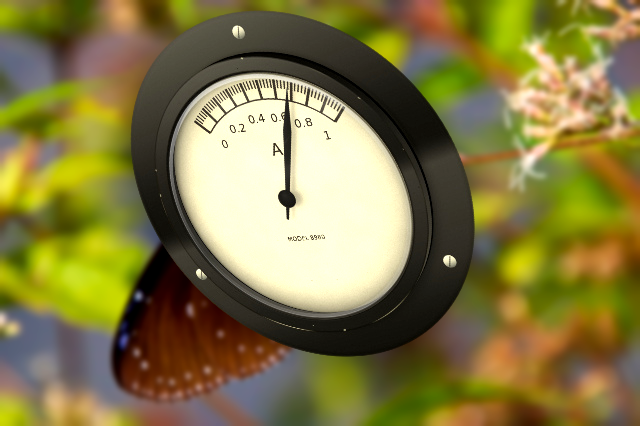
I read 0.7 (A)
